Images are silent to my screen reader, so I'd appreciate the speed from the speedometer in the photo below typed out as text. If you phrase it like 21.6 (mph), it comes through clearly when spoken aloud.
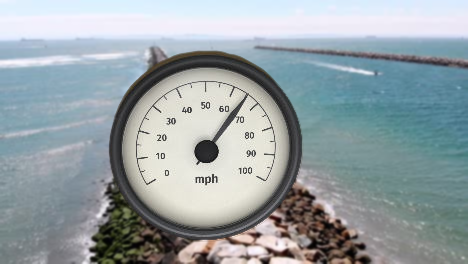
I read 65 (mph)
